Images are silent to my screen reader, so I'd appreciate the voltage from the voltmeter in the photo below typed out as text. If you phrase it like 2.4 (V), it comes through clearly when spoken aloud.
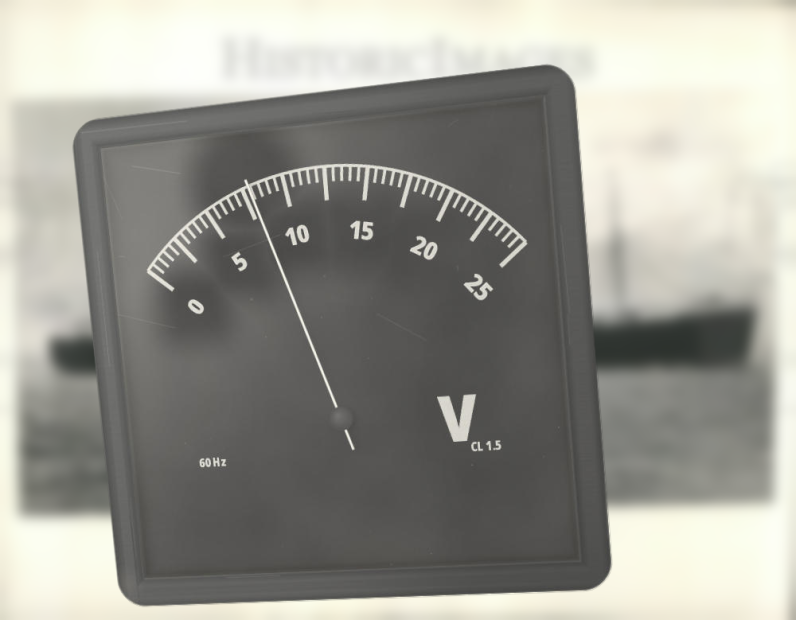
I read 8 (V)
